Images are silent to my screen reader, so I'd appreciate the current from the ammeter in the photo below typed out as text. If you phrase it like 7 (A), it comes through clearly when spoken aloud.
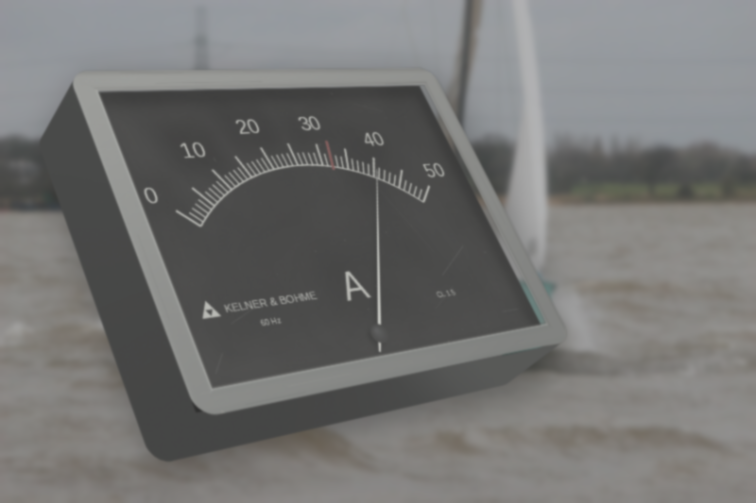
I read 40 (A)
